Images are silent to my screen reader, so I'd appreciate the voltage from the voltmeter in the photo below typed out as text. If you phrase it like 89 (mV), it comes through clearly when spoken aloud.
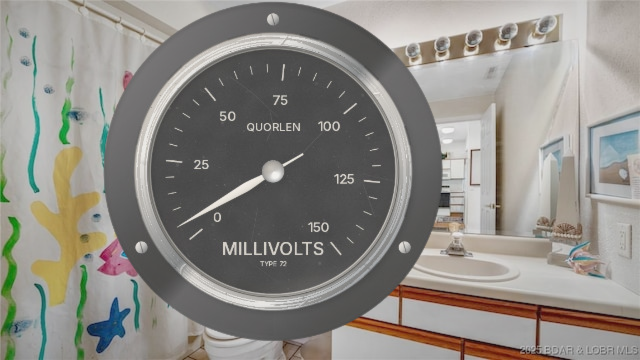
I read 5 (mV)
